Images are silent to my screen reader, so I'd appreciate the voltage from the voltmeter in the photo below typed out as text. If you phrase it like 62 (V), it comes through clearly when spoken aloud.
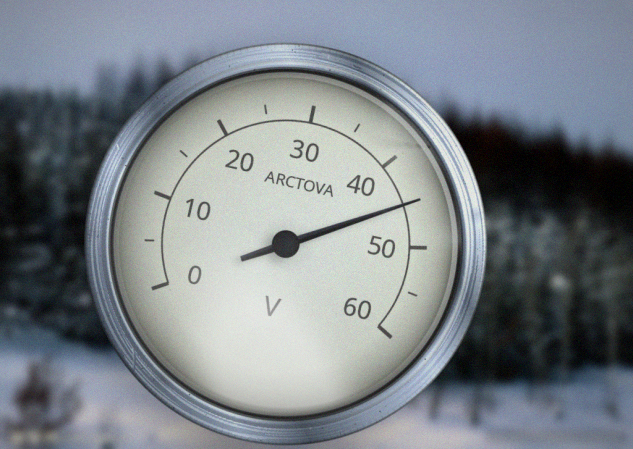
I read 45 (V)
